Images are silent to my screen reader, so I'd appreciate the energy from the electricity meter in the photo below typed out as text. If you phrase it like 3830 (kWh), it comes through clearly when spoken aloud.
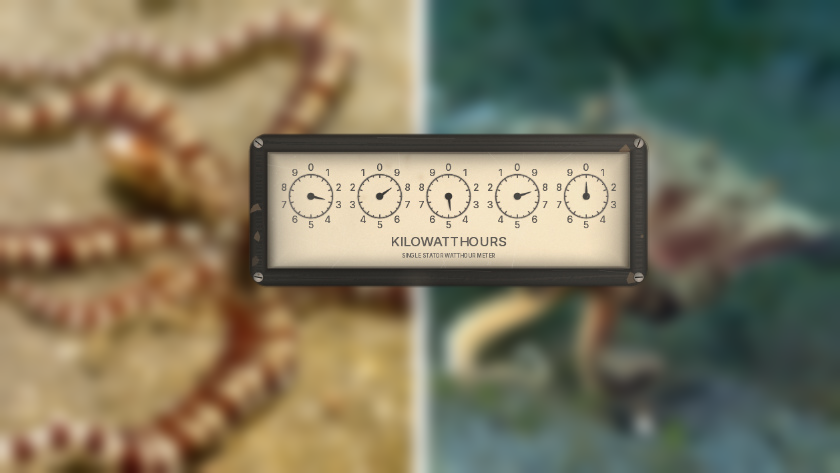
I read 28480 (kWh)
